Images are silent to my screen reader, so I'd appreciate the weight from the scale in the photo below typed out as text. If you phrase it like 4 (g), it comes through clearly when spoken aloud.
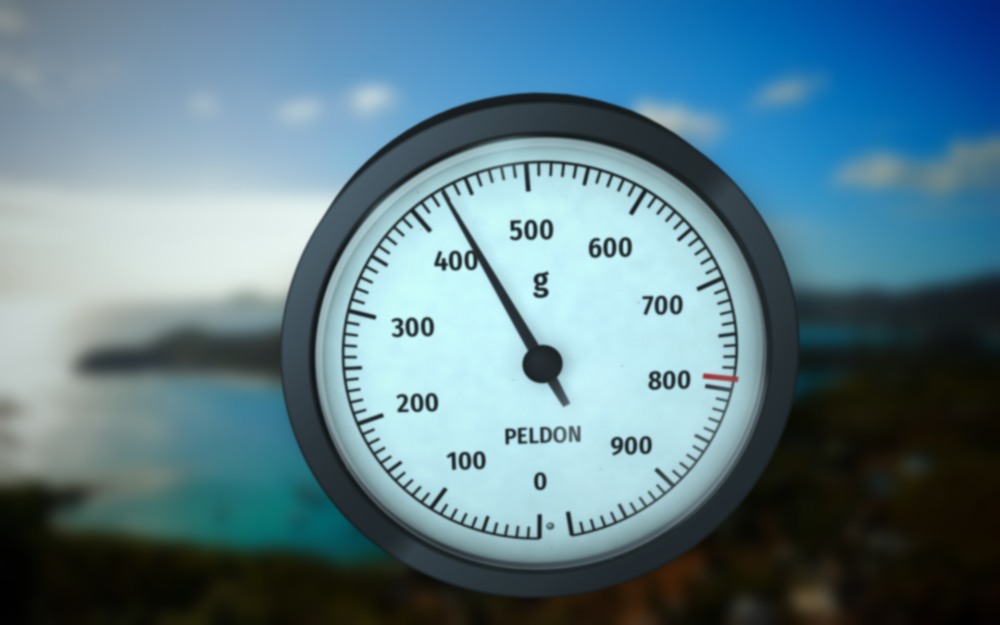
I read 430 (g)
